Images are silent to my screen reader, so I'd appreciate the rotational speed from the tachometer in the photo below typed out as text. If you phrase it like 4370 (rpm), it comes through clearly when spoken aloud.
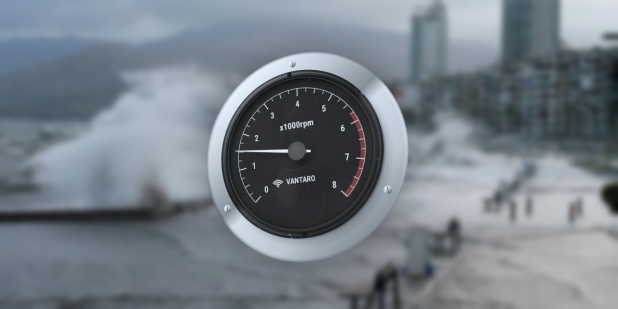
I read 1500 (rpm)
